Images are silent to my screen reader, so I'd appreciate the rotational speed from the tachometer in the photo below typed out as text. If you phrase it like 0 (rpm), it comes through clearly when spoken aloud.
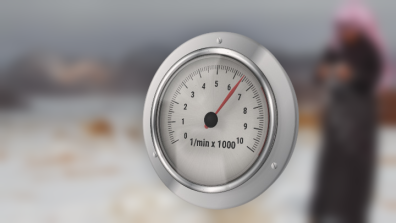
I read 6500 (rpm)
